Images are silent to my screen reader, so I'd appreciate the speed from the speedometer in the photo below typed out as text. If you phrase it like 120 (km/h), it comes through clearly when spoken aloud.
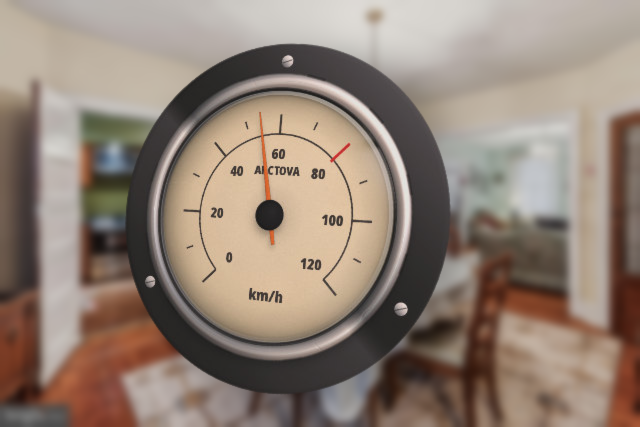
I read 55 (km/h)
